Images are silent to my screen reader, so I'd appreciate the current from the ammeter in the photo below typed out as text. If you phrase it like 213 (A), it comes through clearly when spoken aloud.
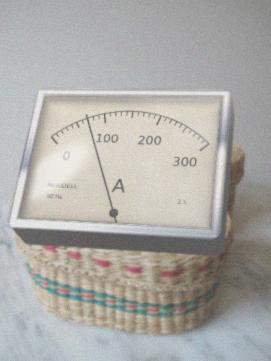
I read 70 (A)
